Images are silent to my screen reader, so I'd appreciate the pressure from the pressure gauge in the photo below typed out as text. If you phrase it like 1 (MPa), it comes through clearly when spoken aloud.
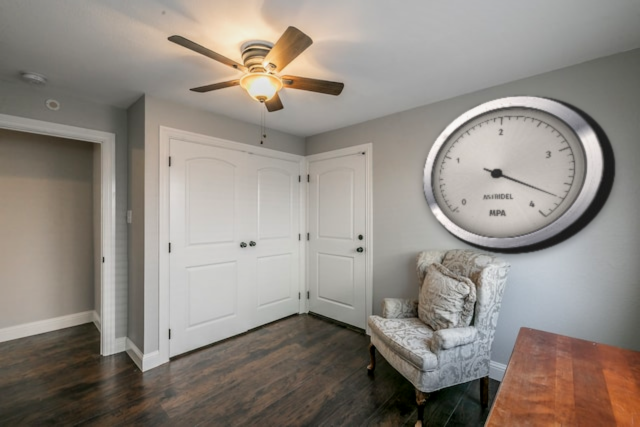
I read 3.7 (MPa)
